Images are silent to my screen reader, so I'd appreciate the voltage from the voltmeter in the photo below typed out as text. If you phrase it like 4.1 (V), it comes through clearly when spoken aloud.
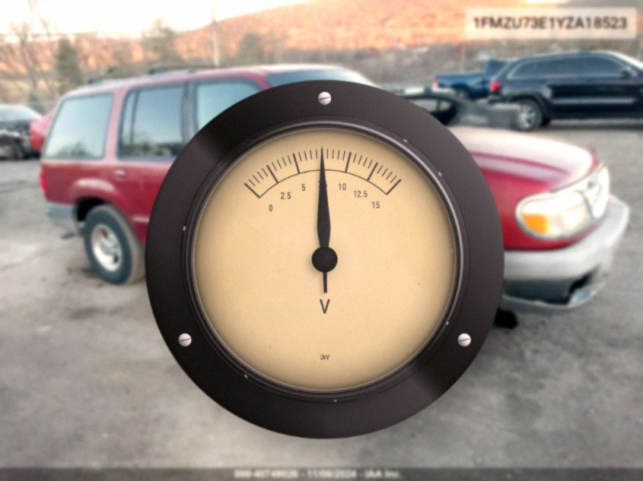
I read 7.5 (V)
